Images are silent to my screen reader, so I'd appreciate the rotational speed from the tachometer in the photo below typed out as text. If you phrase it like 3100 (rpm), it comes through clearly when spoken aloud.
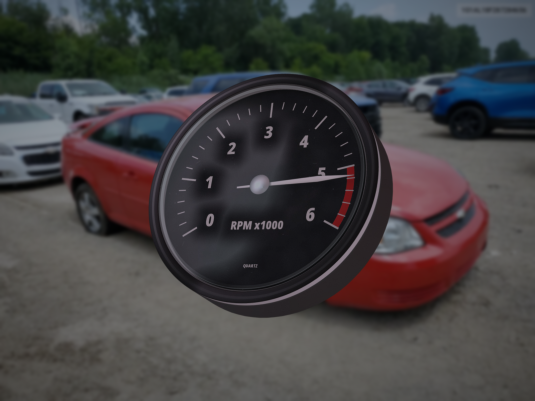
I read 5200 (rpm)
